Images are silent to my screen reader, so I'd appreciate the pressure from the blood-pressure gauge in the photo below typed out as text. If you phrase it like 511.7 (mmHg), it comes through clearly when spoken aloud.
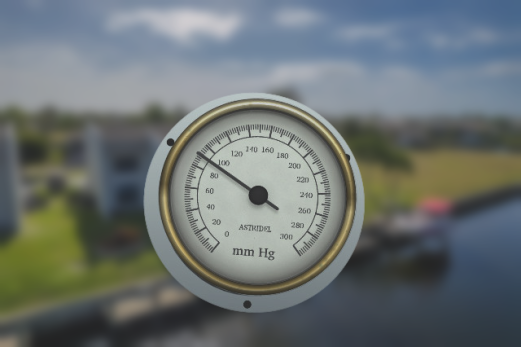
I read 90 (mmHg)
